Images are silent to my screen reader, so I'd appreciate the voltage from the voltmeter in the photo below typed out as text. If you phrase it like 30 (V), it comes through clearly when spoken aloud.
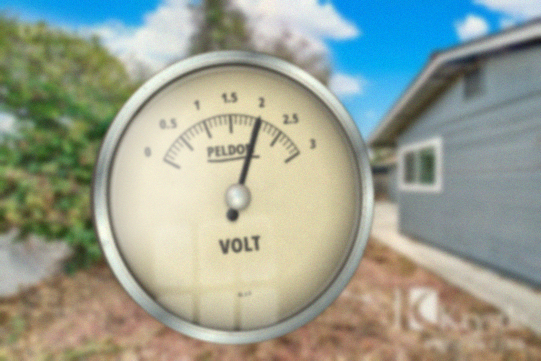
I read 2 (V)
